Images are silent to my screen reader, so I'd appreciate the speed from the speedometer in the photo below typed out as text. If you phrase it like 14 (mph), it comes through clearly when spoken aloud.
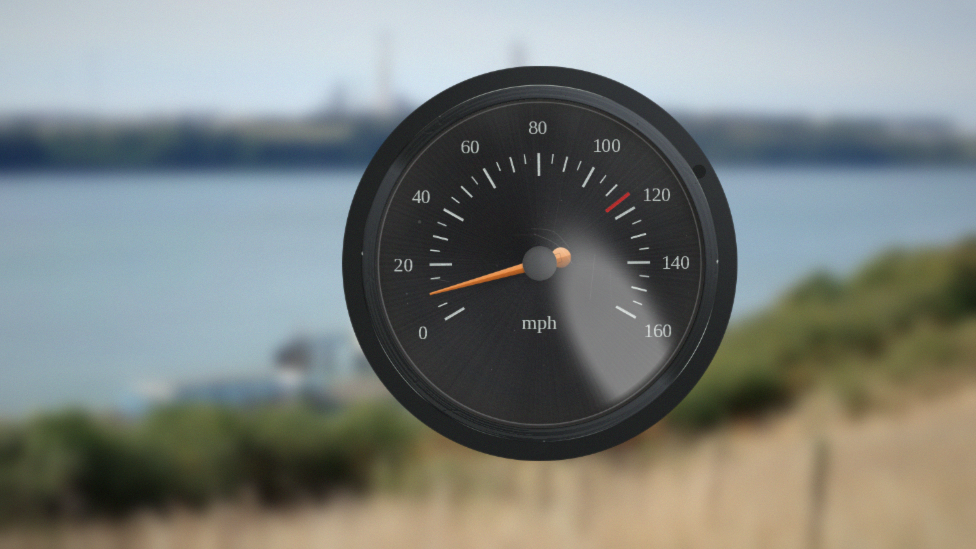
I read 10 (mph)
